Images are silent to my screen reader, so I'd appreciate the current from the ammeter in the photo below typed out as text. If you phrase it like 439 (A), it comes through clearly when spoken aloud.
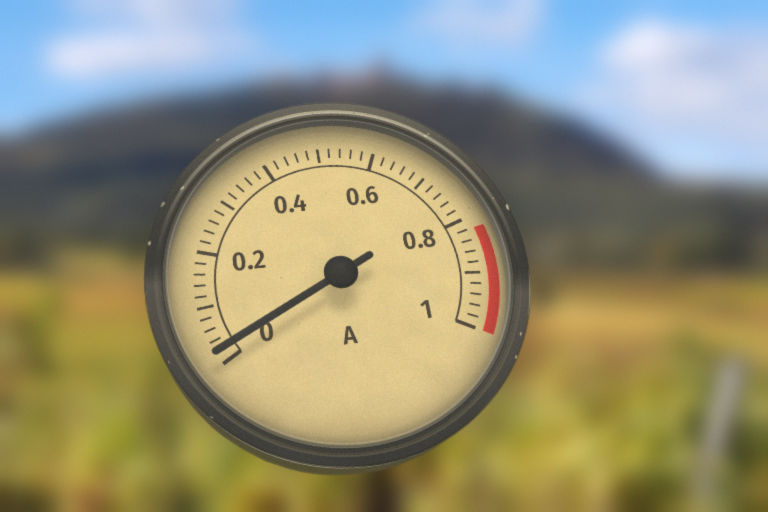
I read 0.02 (A)
